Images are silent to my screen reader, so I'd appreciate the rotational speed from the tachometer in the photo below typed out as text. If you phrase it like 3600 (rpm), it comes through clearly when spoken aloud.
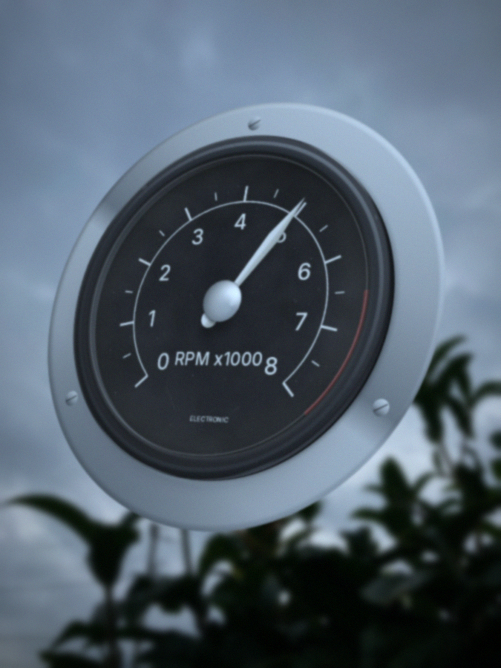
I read 5000 (rpm)
